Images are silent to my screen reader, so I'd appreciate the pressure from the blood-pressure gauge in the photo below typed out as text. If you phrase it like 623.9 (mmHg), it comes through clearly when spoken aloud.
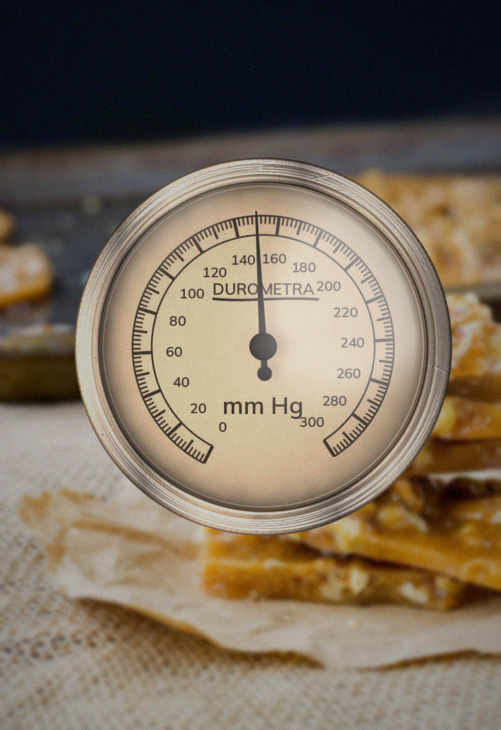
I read 150 (mmHg)
